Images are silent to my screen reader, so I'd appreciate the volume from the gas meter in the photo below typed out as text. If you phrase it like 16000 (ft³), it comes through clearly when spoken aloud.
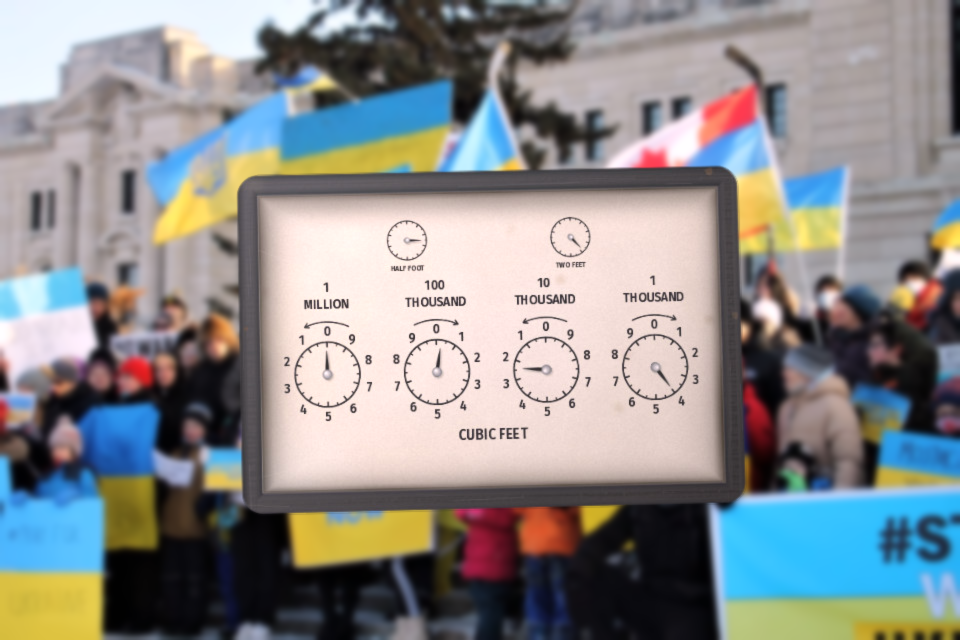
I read 2400 (ft³)
